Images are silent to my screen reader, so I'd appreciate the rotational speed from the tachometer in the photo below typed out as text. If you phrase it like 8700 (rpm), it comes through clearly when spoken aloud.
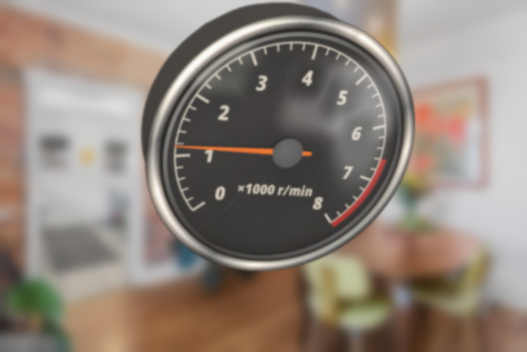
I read 1200 (rpm)
